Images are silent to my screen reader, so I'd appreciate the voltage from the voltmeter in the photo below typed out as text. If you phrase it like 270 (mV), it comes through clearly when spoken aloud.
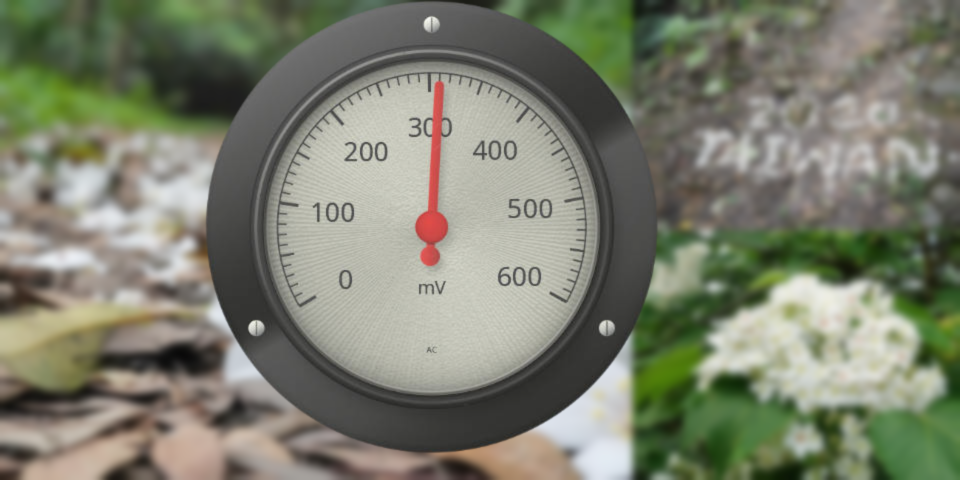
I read 310 (mV)
